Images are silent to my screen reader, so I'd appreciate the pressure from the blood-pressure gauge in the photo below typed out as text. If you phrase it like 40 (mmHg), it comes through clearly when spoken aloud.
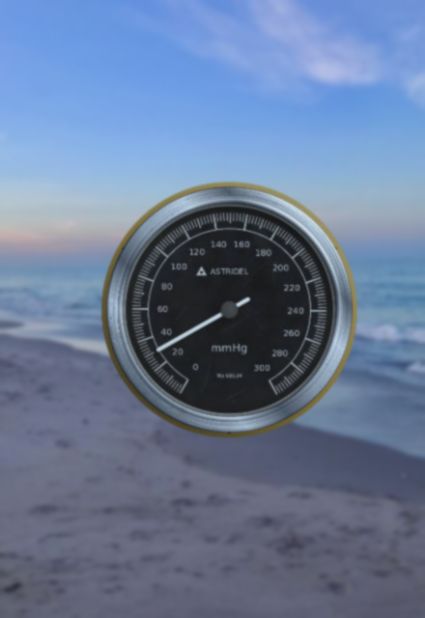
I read 30 (mmHg)
